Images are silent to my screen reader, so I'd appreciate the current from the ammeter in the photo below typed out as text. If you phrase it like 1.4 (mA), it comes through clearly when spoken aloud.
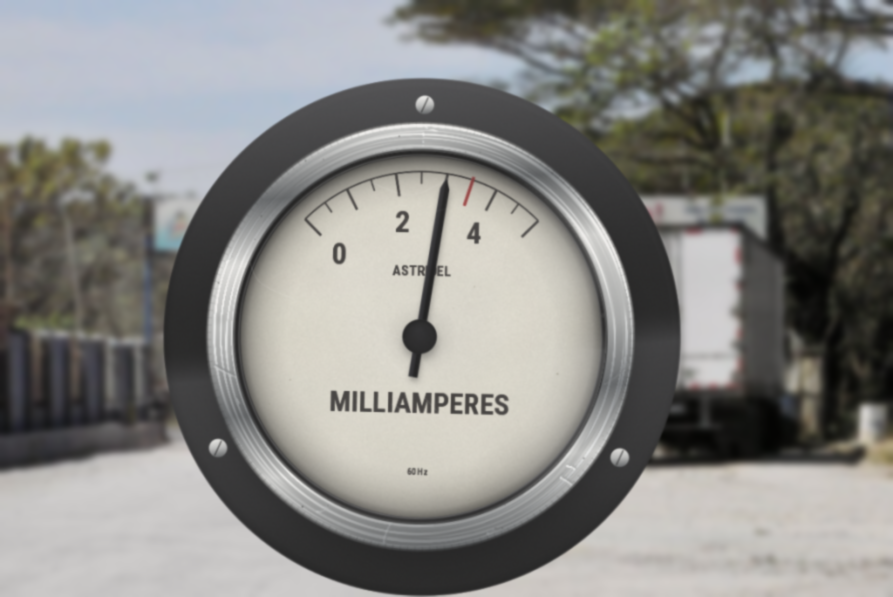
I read 3 (mA)
